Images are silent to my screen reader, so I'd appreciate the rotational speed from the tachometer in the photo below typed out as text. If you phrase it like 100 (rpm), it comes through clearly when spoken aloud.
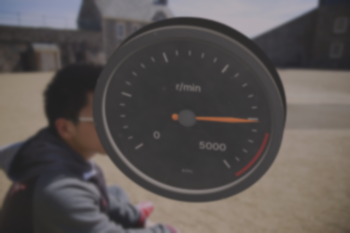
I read 4000 (rpm)
